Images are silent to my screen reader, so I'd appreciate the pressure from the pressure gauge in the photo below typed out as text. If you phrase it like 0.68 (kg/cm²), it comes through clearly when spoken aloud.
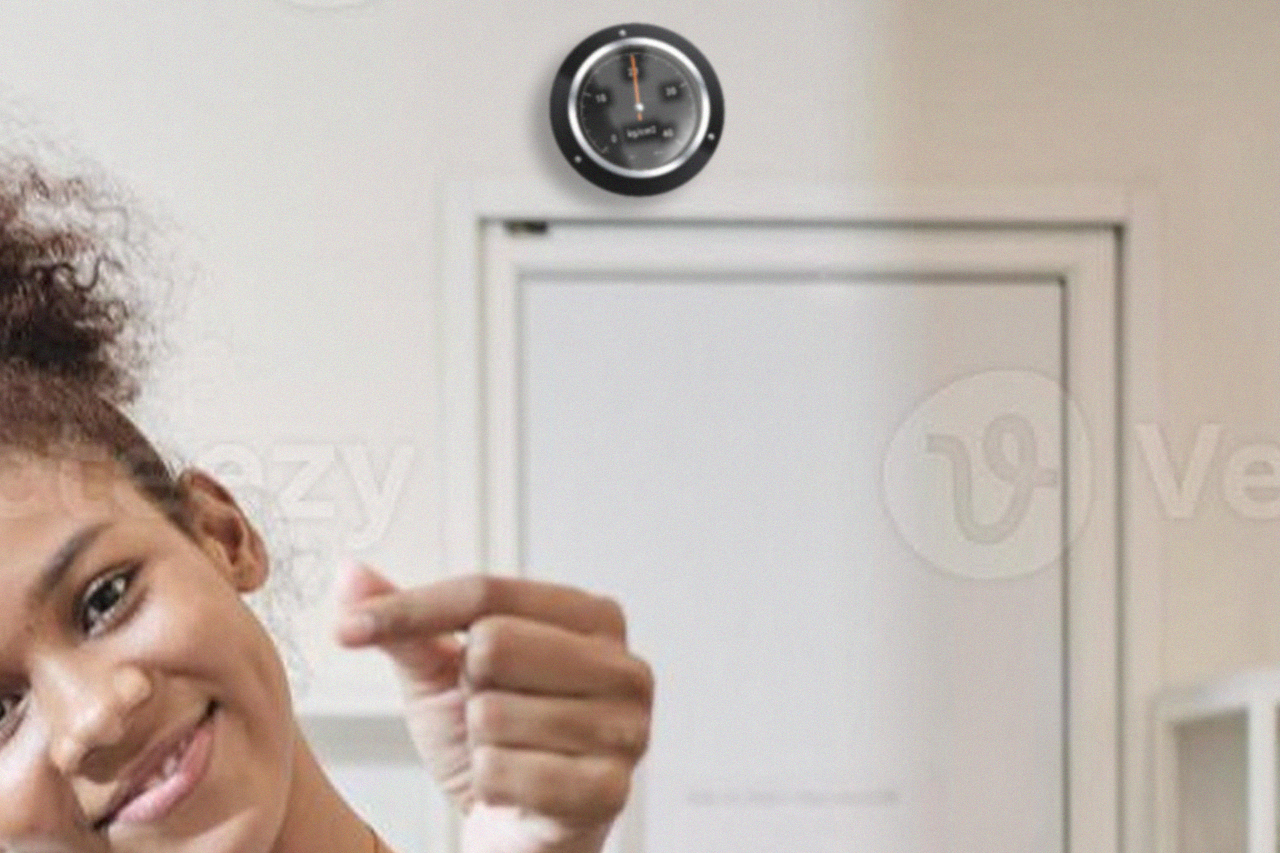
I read 20 (kg/cm²)
